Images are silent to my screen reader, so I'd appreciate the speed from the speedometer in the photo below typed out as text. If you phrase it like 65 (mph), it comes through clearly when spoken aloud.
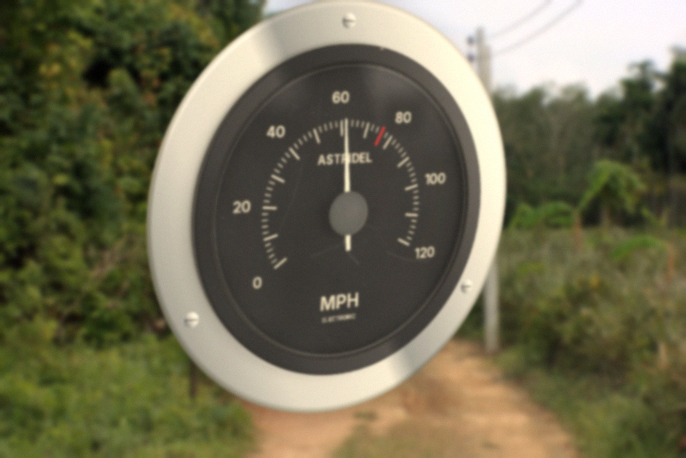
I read 60 (mph)
